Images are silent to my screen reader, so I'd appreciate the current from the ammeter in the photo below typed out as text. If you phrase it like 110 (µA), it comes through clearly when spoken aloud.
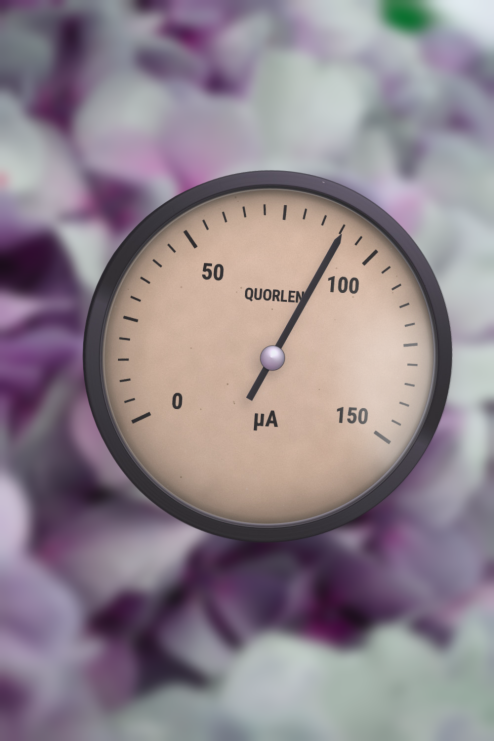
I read 90 (µA)
